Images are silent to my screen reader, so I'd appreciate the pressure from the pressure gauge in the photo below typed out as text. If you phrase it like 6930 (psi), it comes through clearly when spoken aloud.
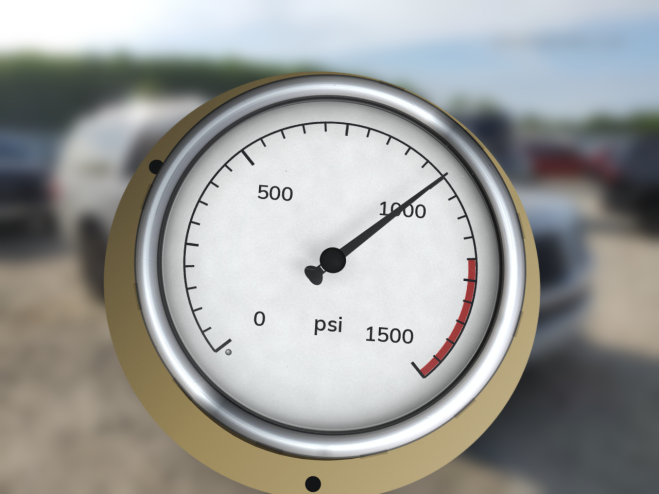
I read 1000 (psi)
